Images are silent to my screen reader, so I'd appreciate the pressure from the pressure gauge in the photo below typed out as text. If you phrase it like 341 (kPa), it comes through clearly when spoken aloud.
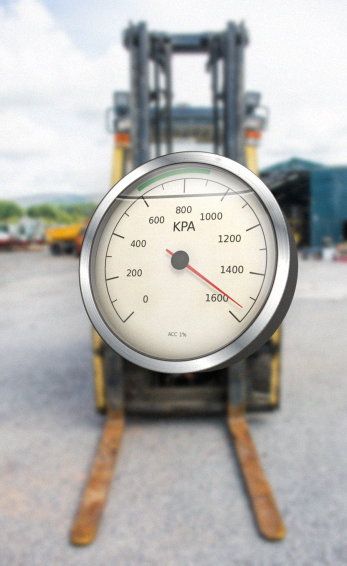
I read 1550 (kPa)
